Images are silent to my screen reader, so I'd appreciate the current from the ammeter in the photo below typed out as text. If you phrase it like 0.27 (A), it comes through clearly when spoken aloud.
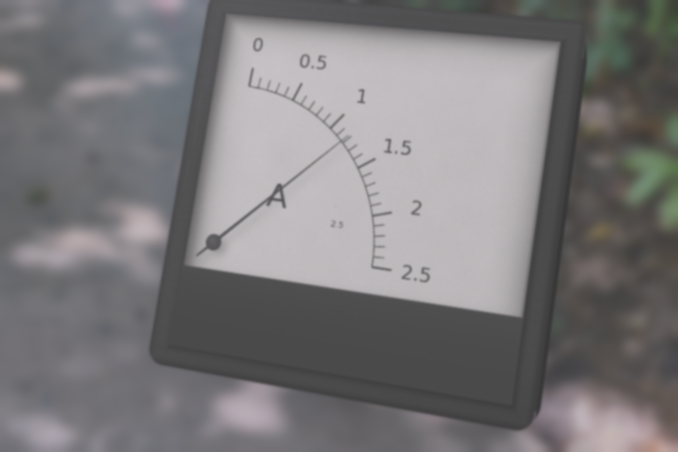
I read 1.2 (A)
